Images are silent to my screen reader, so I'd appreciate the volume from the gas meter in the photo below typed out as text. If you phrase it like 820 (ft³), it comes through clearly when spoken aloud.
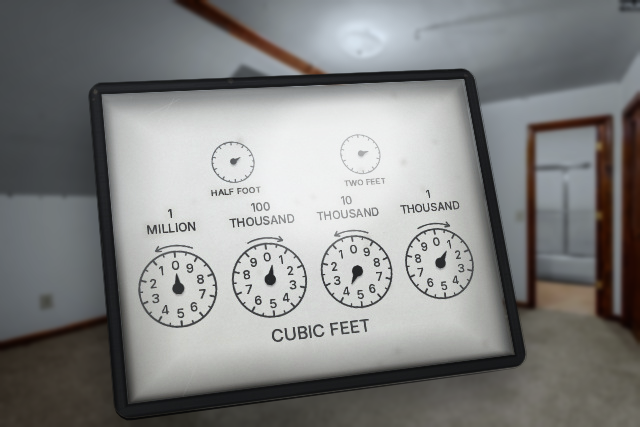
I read 4100 (ft³)
